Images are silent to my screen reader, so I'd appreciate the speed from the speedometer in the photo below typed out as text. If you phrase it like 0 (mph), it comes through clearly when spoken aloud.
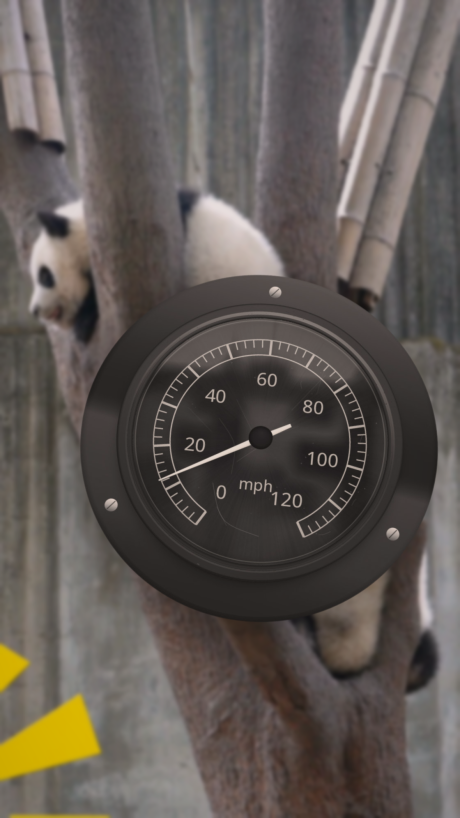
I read 12 (mph)
